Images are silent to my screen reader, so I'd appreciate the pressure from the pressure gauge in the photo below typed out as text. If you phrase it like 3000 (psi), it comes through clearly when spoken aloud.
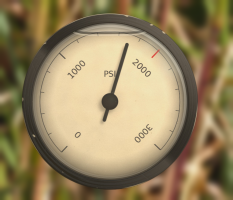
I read 1700 (psi)
